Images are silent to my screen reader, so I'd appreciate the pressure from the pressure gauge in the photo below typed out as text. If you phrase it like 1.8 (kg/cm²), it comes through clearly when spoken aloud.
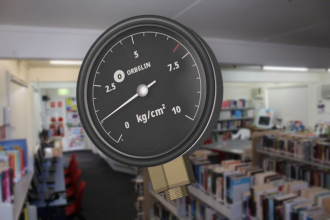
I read 1 (kg/cm²)
